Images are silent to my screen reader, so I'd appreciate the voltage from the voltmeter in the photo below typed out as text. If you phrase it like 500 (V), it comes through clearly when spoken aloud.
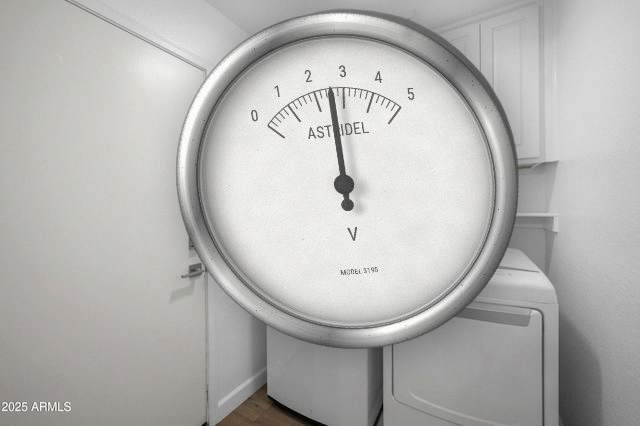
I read 2.6 (V)
